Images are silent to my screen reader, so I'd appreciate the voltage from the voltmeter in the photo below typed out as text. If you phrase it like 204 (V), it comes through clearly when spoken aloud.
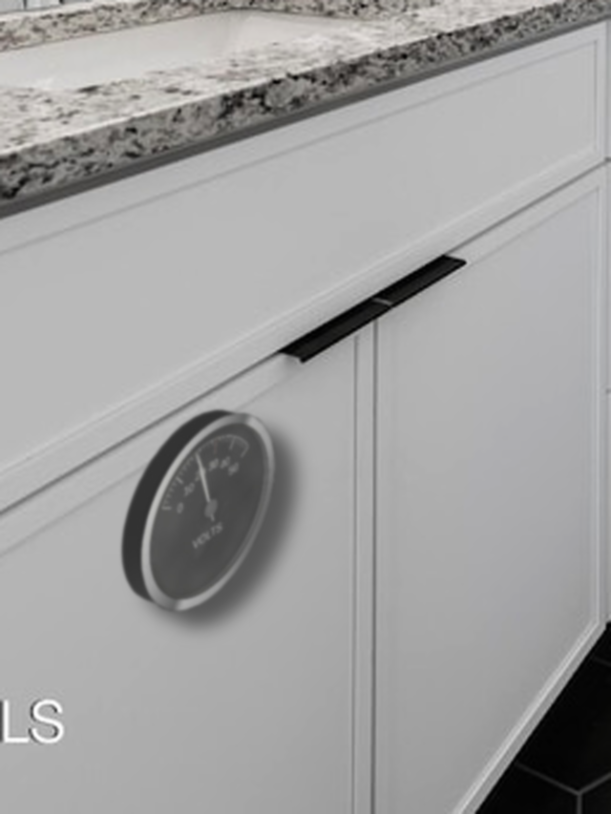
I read 20 (V)
